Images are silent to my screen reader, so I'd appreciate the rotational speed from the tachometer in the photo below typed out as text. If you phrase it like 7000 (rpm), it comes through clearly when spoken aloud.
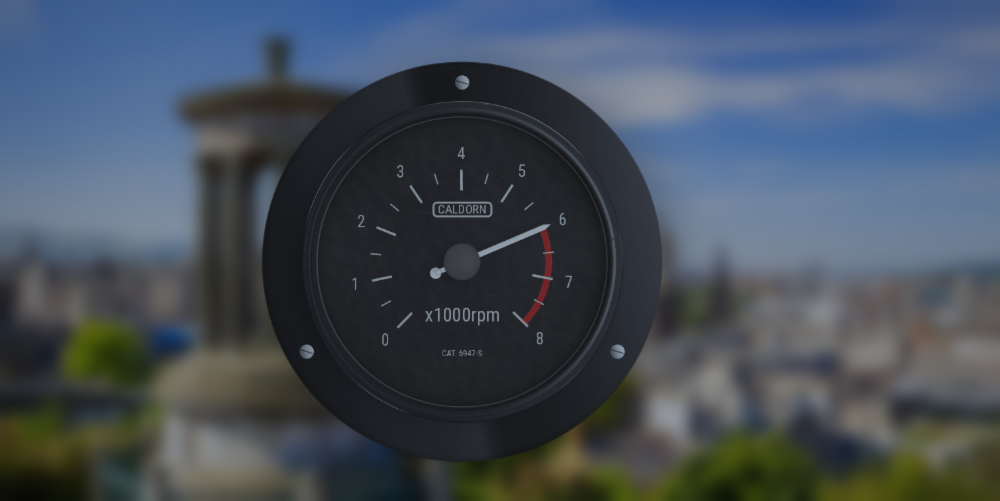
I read 6000 (rpm)
